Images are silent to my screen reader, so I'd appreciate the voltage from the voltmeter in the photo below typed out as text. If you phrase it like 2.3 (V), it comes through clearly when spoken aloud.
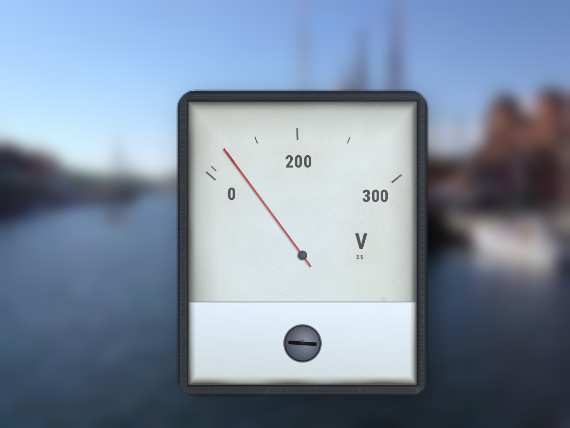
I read 100 (V)
